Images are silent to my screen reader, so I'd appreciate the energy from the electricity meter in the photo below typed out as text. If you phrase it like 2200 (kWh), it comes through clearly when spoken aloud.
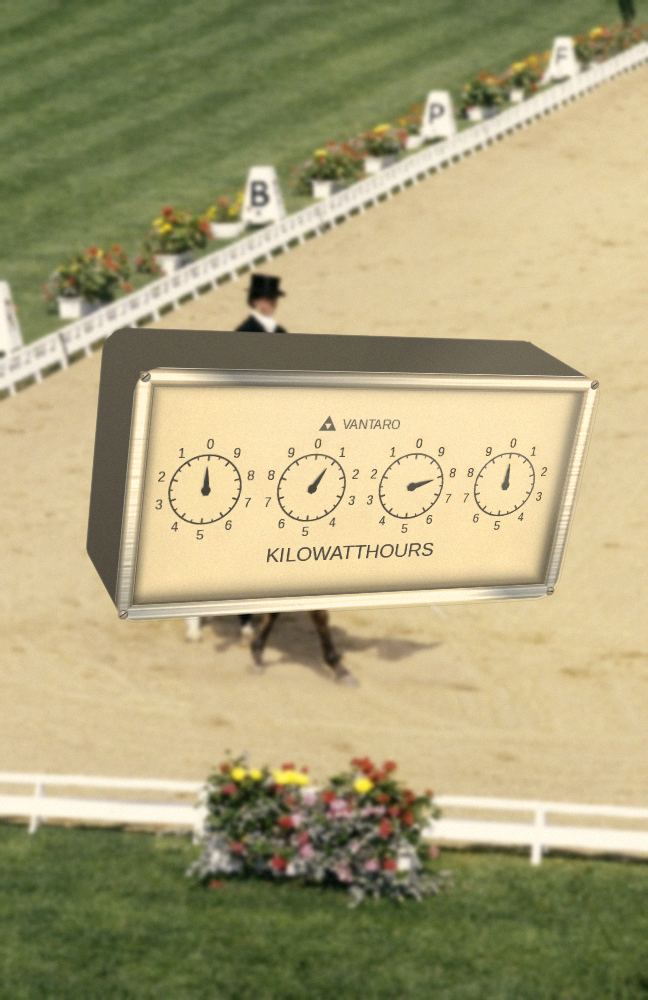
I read 80 (kWh)
